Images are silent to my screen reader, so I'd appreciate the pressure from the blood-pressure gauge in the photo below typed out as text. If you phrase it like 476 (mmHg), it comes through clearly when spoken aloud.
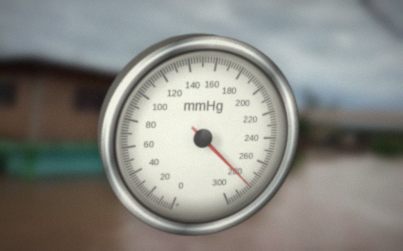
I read 280 (mmHg)
